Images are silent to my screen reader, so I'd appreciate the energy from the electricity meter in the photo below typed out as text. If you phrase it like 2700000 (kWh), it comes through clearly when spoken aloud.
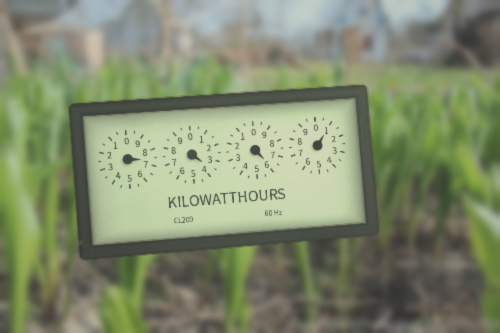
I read 7361 (kWh)
